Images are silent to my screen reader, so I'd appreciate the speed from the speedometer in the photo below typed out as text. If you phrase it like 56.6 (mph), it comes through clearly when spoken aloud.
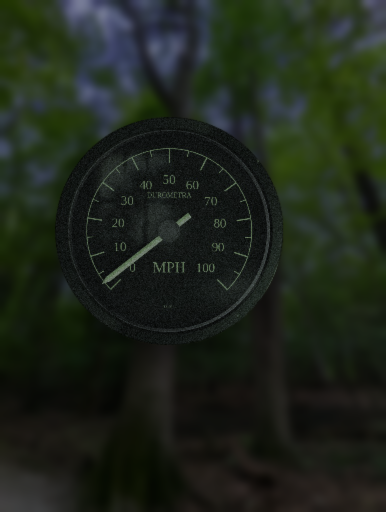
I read 2.5 (mph)
